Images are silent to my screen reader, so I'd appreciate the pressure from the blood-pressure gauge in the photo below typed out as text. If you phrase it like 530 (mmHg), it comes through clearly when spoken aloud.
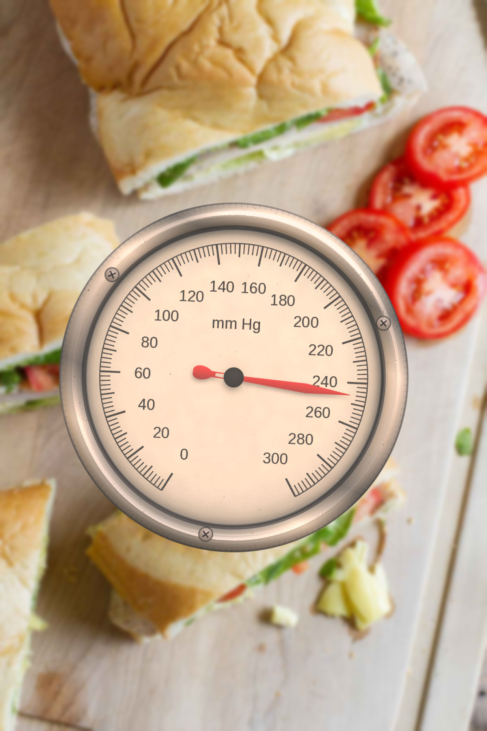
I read 246 (mmHg)
